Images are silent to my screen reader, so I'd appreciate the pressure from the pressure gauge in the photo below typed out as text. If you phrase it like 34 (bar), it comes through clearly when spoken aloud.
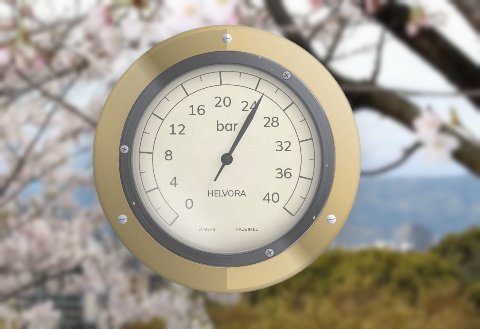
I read 25 (bar)
